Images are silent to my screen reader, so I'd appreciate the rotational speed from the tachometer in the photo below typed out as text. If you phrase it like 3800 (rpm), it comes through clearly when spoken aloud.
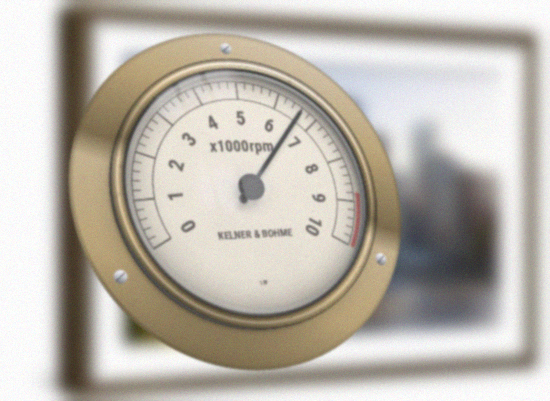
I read 6600 (rpm)
